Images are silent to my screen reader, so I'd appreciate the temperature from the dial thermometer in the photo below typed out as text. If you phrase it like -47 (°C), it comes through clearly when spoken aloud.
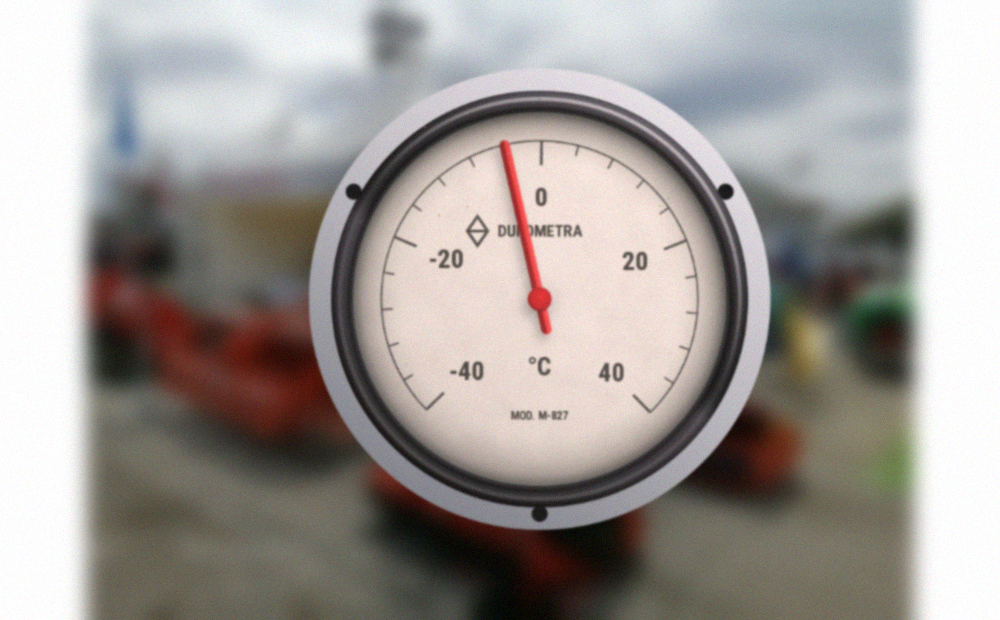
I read -4 (°C)
